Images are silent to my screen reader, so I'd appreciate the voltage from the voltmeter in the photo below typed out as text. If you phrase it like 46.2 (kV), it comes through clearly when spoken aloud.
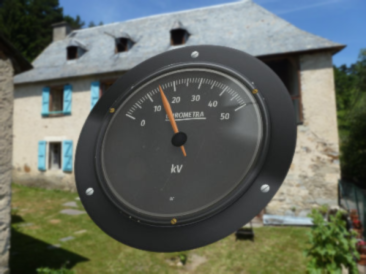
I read 15 (kV)
